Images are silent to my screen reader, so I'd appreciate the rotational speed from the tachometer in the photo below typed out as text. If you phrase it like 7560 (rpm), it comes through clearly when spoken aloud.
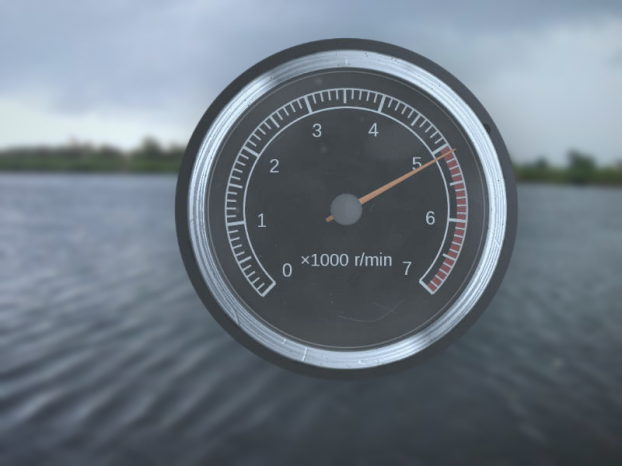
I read 5100 (rpm)
